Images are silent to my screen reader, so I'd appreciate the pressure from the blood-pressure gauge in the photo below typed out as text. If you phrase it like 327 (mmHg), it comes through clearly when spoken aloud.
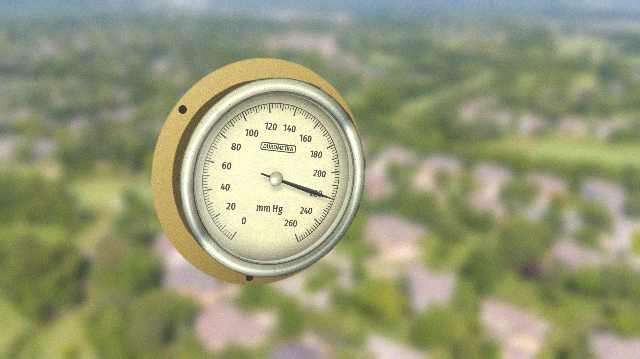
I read 220 (mmHg)
